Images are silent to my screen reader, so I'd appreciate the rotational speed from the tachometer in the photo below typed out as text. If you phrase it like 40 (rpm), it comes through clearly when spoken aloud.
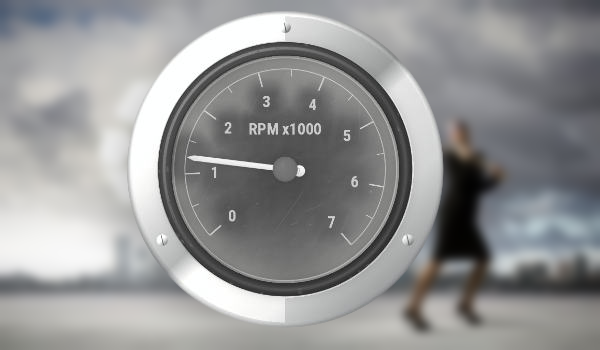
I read 1250 (rpm)
